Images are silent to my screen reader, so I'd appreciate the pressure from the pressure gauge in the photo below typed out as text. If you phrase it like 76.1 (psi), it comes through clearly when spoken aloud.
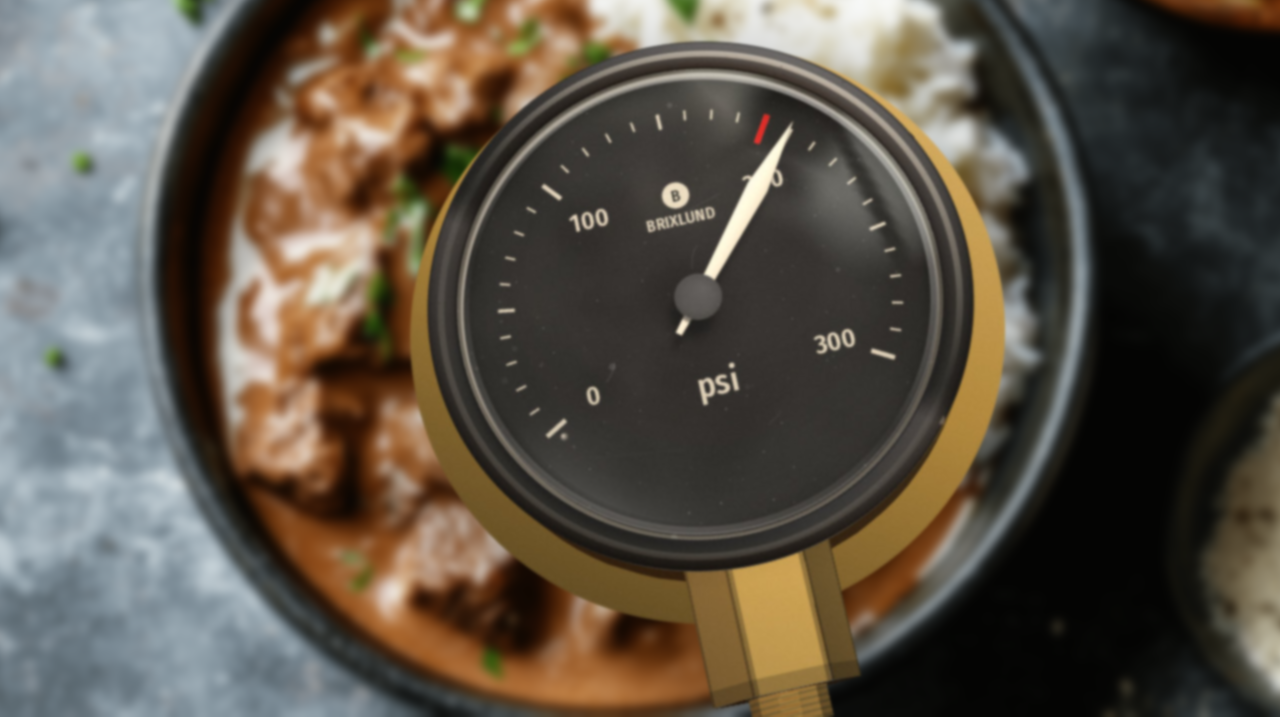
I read 200 (psi)
